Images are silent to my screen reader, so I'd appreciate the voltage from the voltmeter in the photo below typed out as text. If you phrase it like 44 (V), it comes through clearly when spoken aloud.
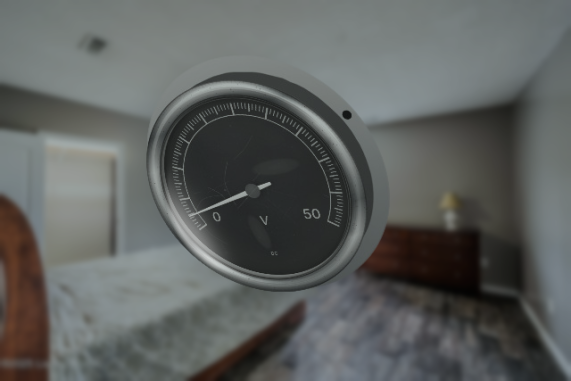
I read 2.5 (V)
